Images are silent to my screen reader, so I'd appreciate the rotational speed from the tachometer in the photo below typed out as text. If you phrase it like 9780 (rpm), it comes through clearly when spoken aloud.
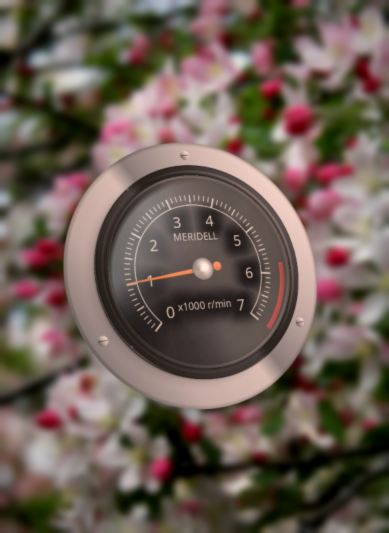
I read 1000 (rpm)
